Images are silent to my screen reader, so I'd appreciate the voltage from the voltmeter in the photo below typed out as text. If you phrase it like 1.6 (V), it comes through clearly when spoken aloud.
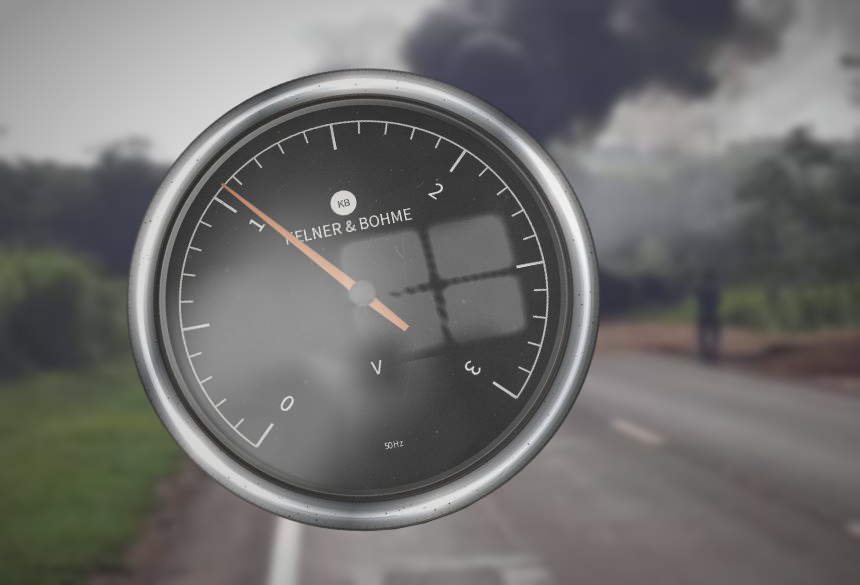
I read 1.05 (V)
